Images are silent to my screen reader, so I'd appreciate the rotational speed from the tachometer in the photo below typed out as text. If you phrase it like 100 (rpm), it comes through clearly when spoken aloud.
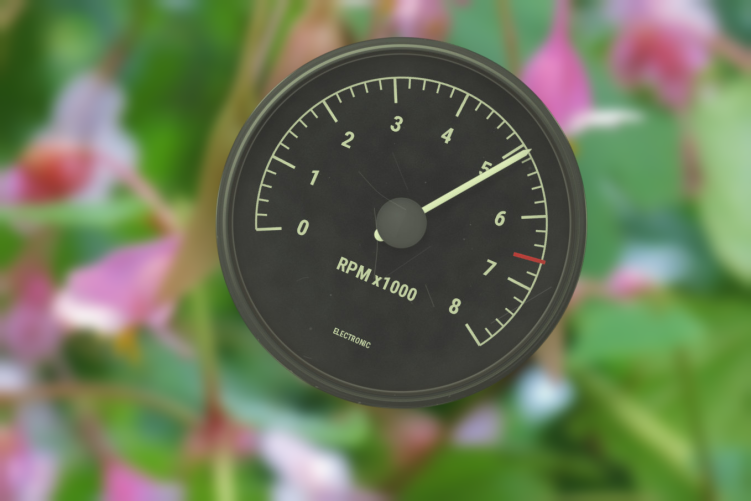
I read 5100 (rpm)
